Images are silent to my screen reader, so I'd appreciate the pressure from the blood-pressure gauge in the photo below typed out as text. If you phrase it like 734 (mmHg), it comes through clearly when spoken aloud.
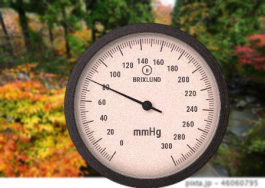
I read 80 (mmHg)
